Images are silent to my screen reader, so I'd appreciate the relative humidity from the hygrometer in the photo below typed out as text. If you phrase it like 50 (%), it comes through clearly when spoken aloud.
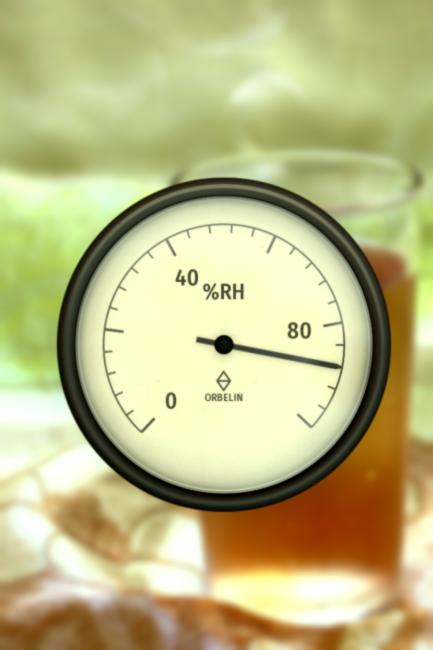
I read 88 (%)
